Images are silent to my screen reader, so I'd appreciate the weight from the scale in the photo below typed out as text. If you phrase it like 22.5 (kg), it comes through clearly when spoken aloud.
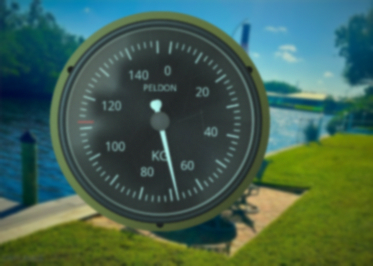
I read 68 (kg)
